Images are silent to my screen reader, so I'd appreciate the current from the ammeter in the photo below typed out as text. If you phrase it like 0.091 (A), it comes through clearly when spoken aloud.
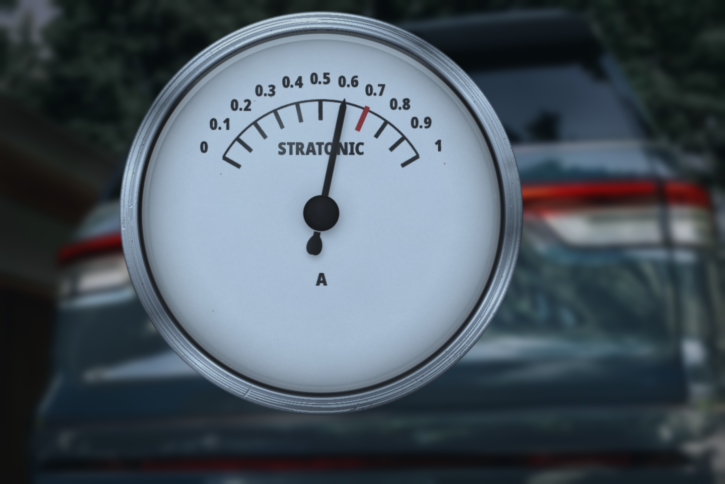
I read 0.6 (A)
